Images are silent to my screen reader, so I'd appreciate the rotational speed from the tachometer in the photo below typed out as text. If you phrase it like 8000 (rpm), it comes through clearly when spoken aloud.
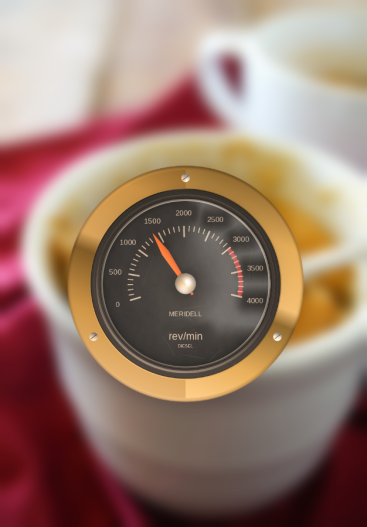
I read 1400 (rpm)
